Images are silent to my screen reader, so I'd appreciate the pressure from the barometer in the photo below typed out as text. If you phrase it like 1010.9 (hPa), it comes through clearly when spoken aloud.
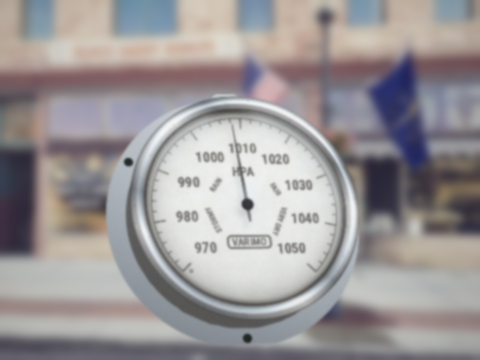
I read 1008 (hPa)
